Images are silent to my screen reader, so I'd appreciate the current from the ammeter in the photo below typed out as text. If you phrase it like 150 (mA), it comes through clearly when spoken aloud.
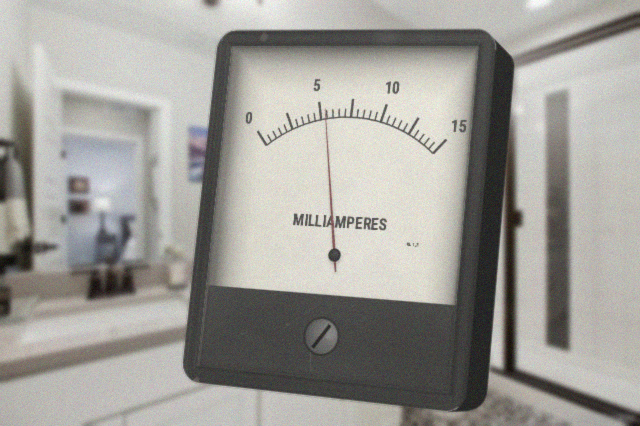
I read 5.5 (mA)
